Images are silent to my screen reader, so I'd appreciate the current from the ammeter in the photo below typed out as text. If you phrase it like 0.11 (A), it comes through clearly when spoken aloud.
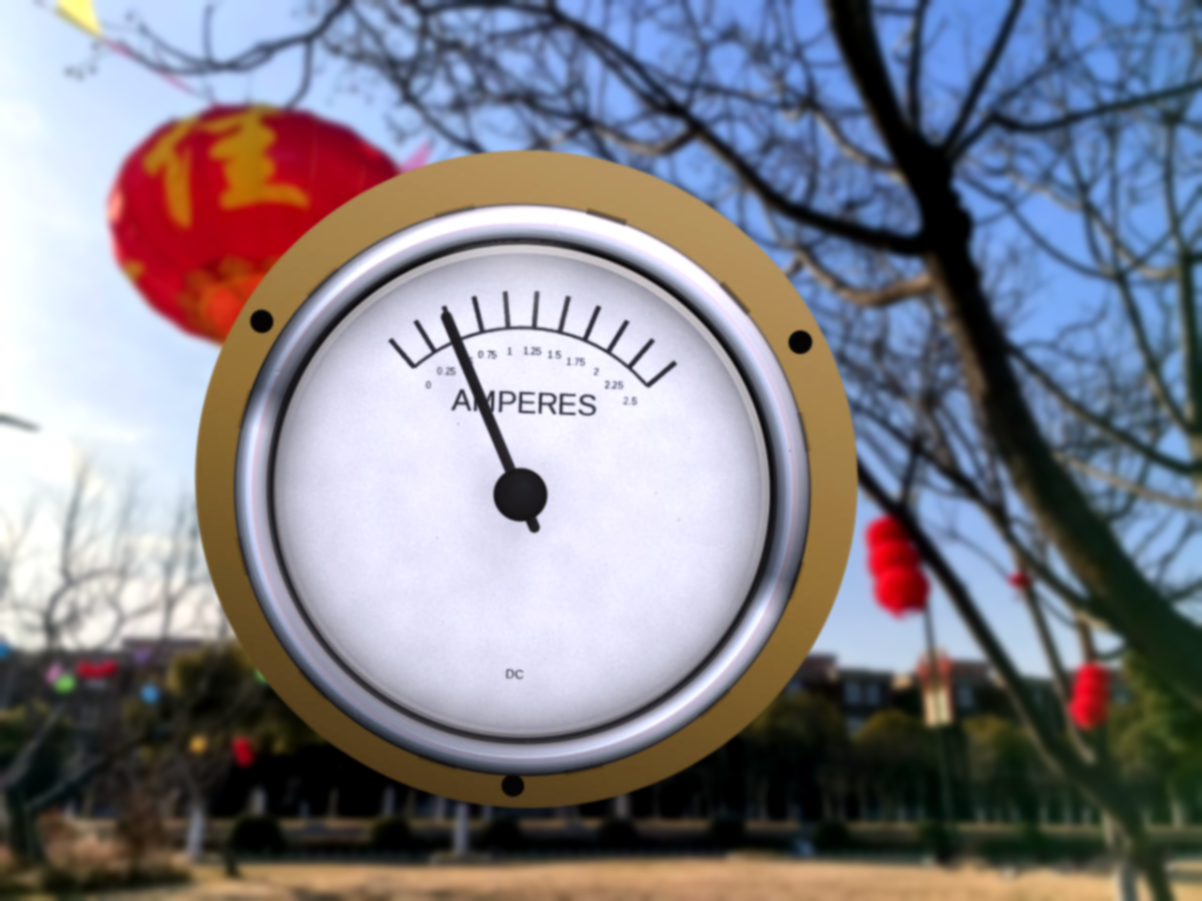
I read 0.5 (A)
